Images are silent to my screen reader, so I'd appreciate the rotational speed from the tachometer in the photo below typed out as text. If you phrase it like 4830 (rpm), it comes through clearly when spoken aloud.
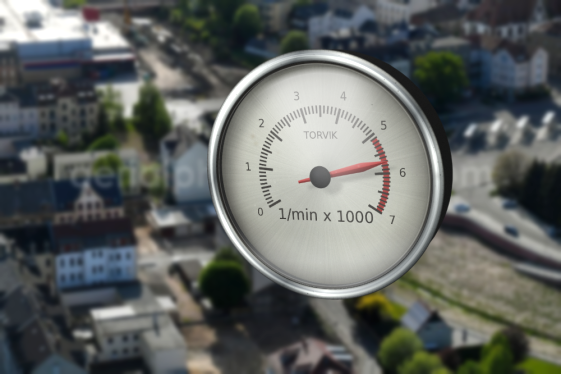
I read 5700 (rpm)
